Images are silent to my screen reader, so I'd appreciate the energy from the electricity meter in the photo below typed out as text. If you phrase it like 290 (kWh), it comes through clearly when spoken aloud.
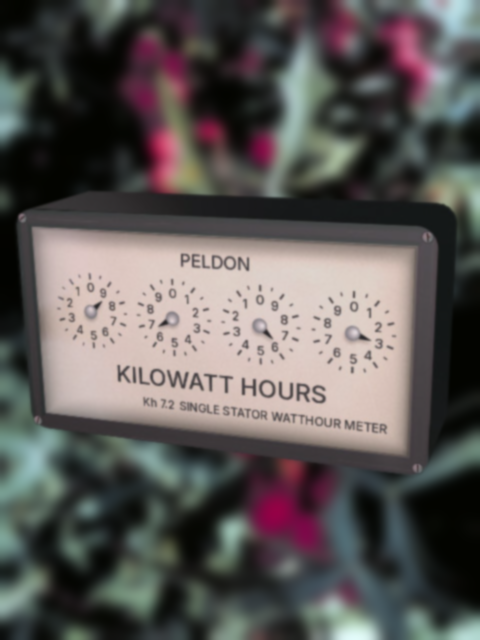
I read 8663 (kWh)
